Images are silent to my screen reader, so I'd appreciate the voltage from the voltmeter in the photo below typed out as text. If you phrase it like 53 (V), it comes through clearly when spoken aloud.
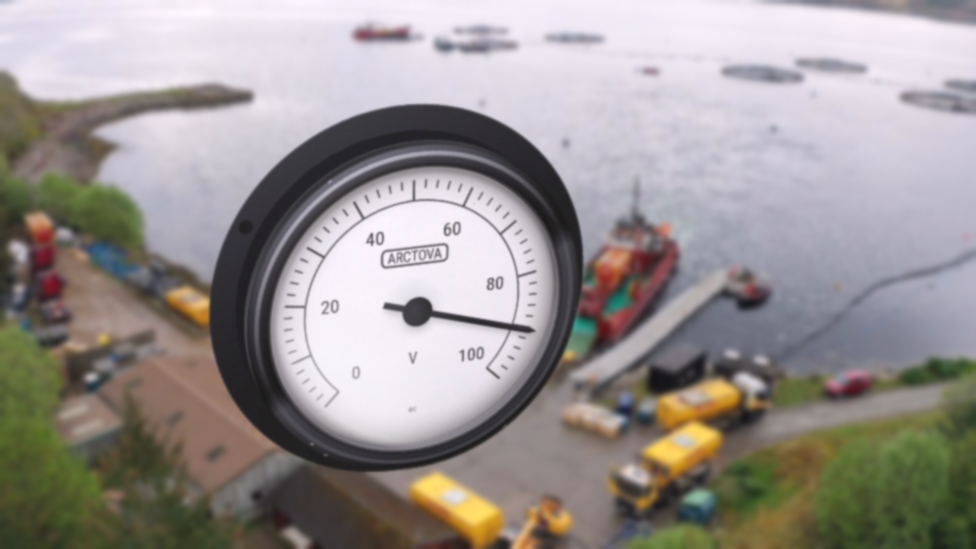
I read 90 (V)
